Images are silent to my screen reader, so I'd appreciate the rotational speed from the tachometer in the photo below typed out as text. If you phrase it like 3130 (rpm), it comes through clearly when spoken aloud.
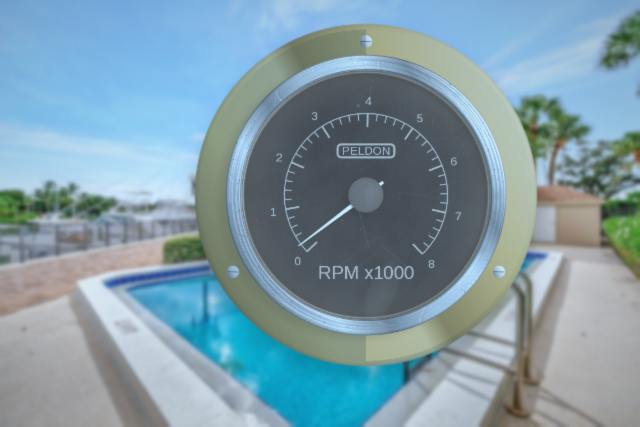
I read 200 (rpm)
